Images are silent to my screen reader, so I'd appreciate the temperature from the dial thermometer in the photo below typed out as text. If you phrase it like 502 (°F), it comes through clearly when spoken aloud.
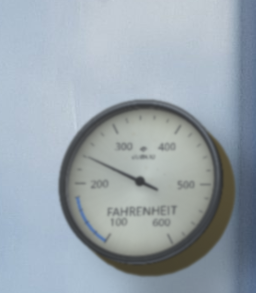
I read 240 (°F)
